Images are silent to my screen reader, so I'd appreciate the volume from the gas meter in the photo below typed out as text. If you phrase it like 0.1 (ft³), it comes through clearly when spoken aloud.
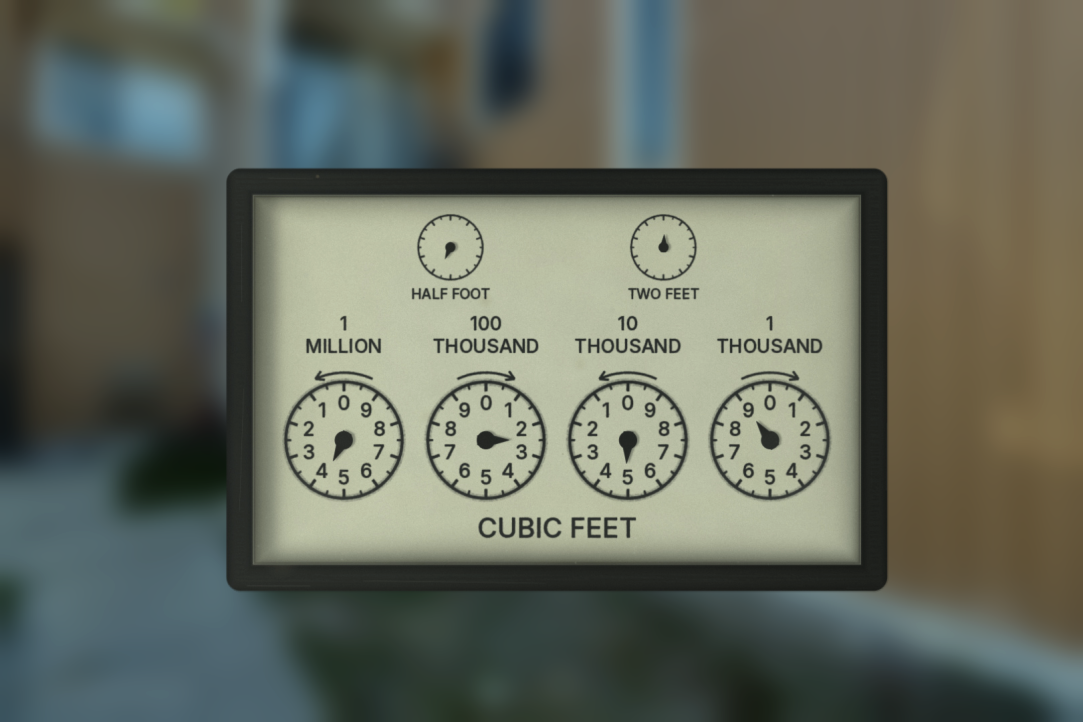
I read 424900 (ft³)
